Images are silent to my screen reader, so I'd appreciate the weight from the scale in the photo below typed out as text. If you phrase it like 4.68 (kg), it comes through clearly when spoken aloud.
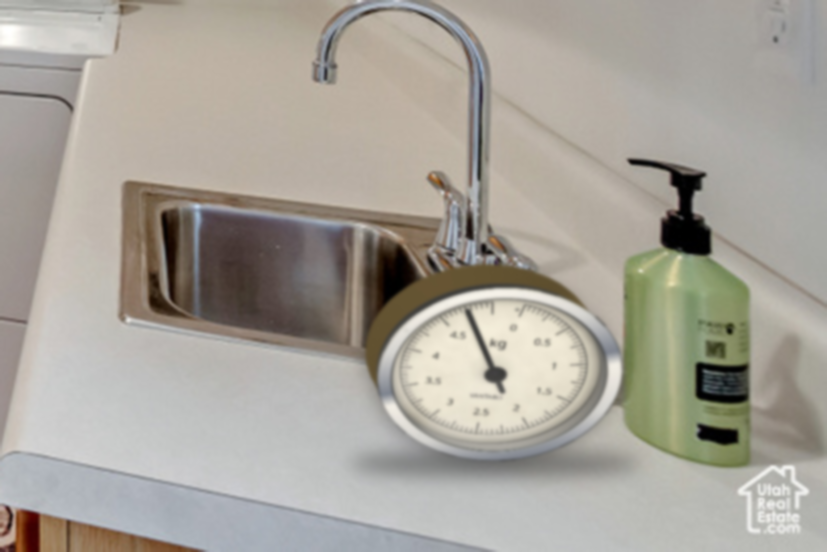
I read 4.75 (kg)
